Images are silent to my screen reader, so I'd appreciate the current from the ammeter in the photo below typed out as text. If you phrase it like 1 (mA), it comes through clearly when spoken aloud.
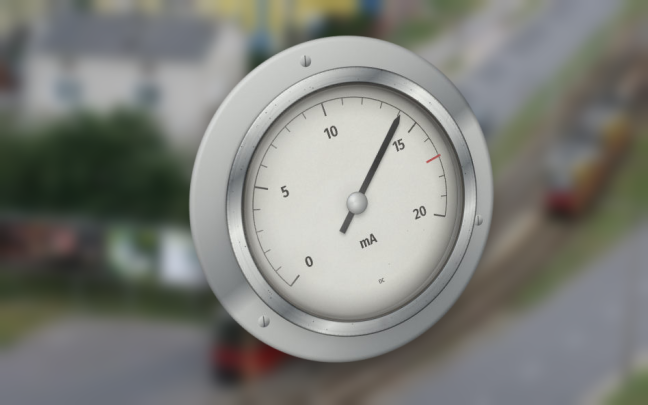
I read 14 (mA)
